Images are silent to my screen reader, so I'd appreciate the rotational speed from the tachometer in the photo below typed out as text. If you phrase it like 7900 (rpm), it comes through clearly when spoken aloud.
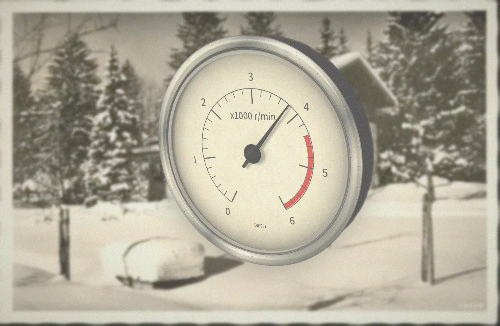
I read 3800 (rpm)
